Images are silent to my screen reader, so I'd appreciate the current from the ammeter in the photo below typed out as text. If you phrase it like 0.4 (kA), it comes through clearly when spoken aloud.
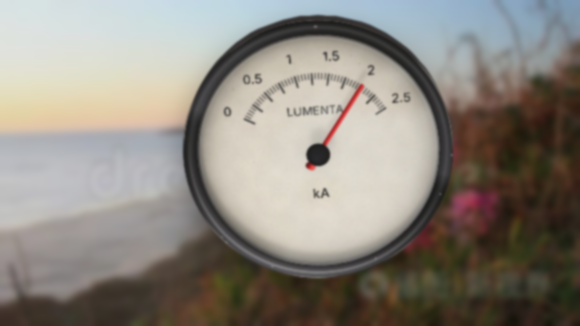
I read 2 (kA)
